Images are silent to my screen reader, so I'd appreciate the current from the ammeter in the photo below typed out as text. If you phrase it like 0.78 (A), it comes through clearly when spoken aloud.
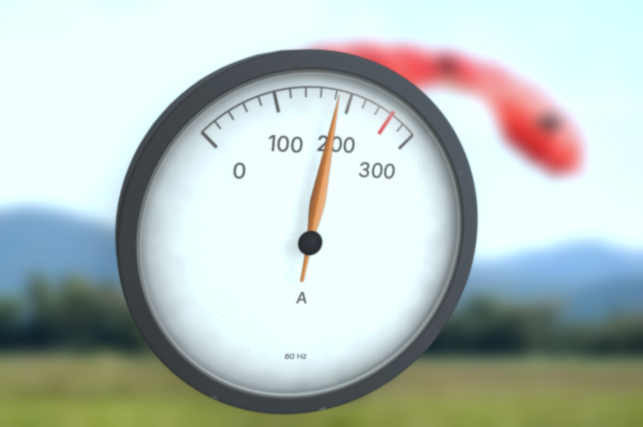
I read 180 (A)
